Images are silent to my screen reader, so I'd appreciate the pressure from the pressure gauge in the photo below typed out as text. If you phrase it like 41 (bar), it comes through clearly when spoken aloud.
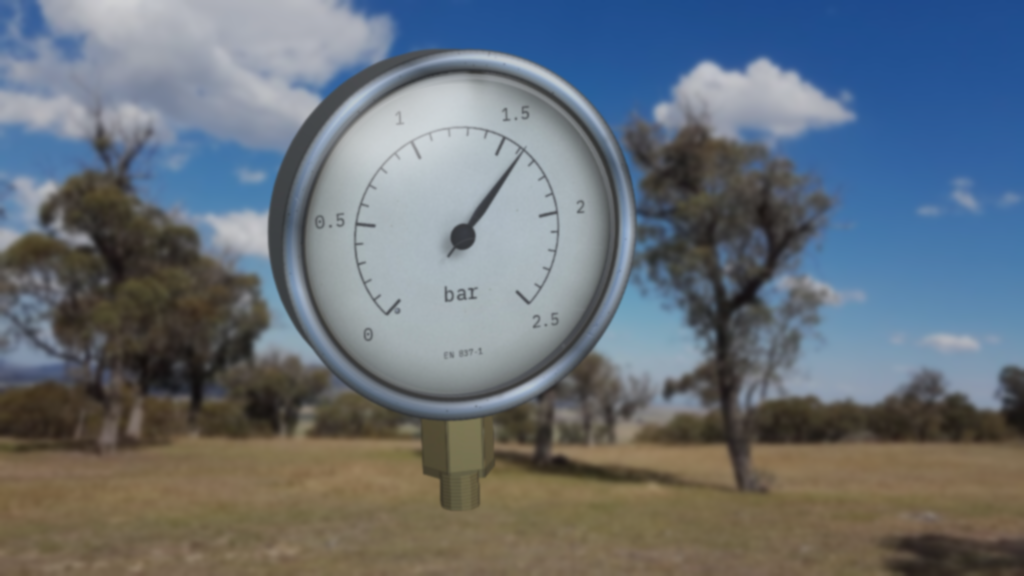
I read 1.6 (bar)
